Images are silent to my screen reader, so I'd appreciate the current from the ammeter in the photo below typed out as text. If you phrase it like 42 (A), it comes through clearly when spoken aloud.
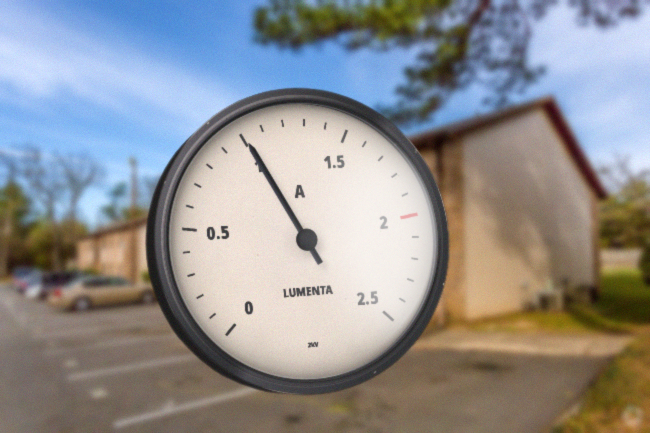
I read 1 (A)
